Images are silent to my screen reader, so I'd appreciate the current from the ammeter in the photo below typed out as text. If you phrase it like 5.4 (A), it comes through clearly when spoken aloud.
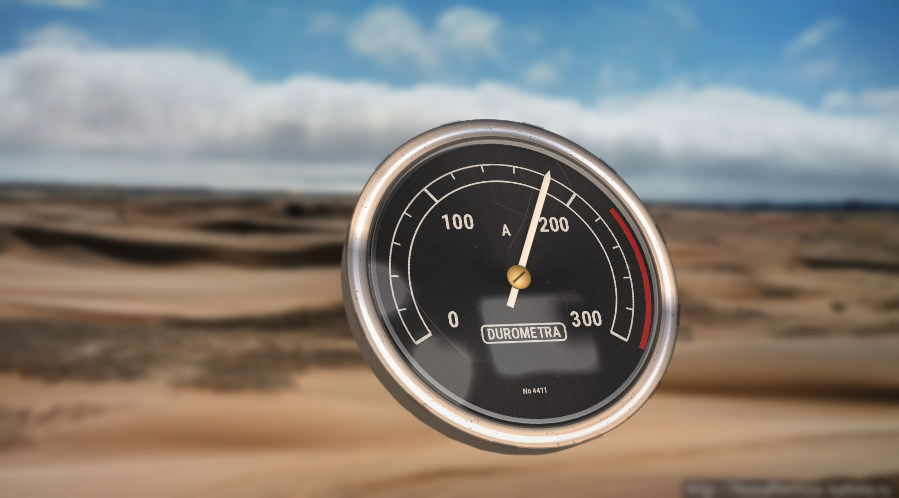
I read 180 (A)
